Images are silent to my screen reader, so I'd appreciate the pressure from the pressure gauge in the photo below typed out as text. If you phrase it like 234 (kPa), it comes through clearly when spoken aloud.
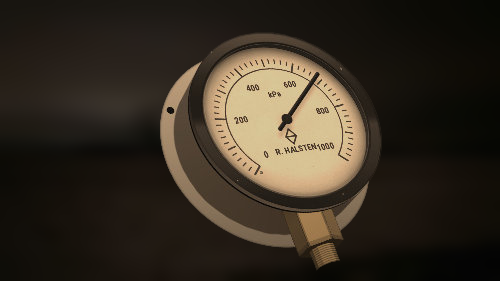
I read 680 (kPa)
